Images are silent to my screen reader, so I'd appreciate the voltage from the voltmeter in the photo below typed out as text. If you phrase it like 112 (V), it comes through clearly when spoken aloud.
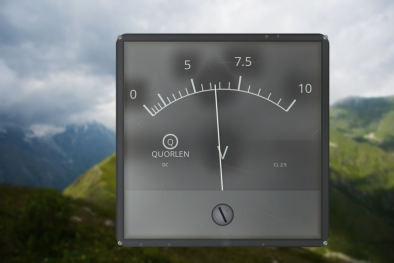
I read 6.25 (V)
